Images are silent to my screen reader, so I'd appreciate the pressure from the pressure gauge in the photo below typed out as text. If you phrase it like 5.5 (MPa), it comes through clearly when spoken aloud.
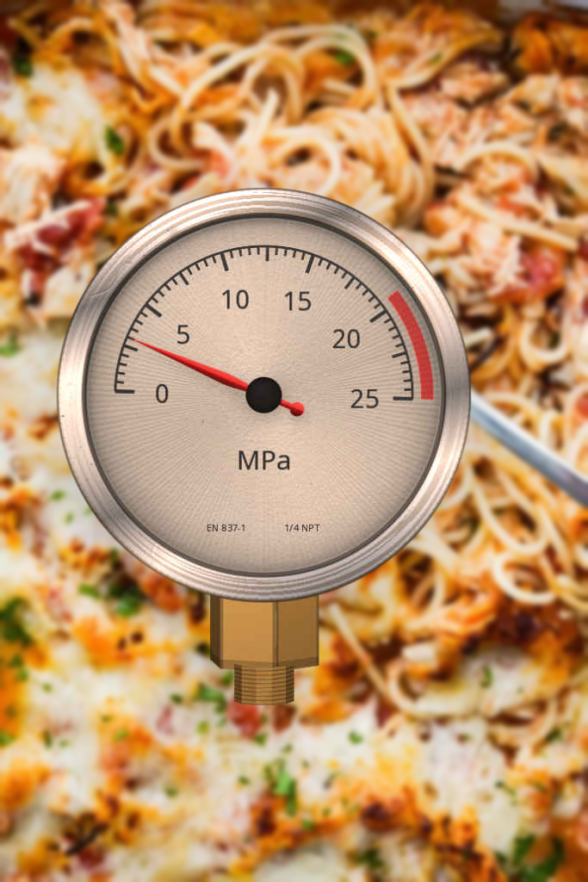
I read 3 (MPa)
